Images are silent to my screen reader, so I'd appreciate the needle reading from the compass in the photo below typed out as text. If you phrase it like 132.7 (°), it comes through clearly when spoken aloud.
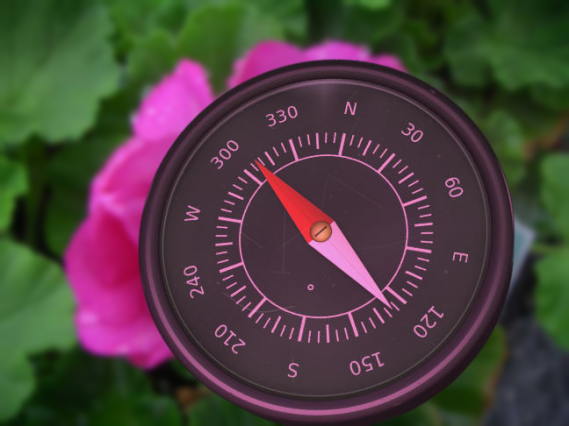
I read 307.5 (°)
